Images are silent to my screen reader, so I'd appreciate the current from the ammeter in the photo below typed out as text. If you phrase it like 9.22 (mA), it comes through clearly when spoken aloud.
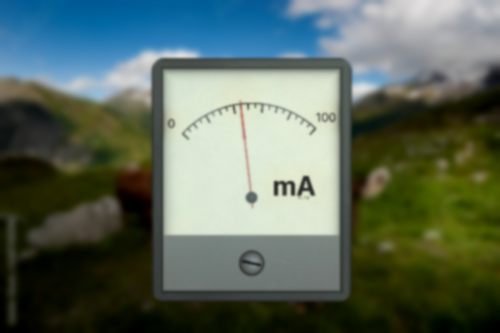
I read 45 (mA)
